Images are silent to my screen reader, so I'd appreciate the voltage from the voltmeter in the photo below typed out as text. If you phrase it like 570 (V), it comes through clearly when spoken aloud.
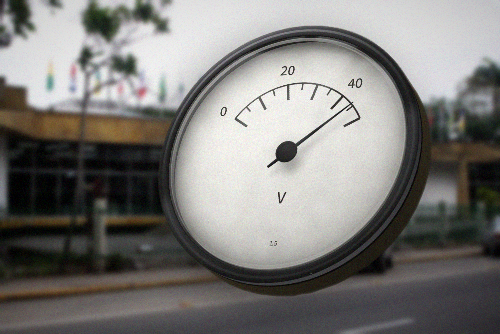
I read 45 (V)
